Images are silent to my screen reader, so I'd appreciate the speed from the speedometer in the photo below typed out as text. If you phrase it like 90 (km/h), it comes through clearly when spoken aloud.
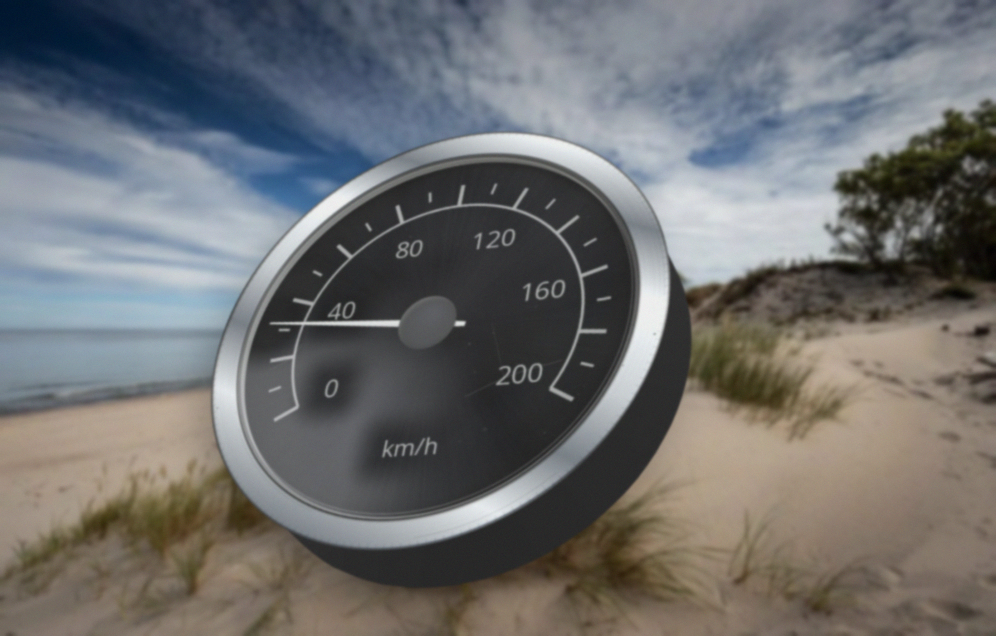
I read 30 (km/h)
